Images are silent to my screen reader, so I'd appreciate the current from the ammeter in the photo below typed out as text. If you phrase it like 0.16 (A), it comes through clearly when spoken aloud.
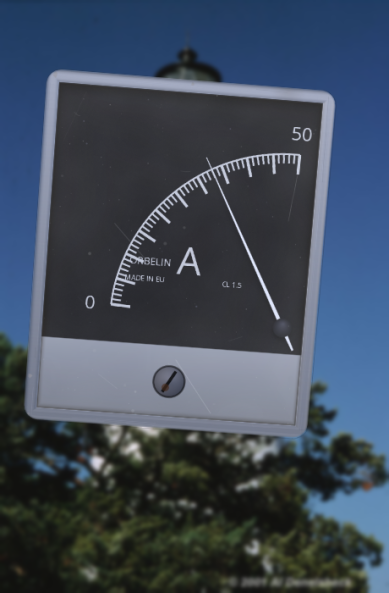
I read 33 (A)
